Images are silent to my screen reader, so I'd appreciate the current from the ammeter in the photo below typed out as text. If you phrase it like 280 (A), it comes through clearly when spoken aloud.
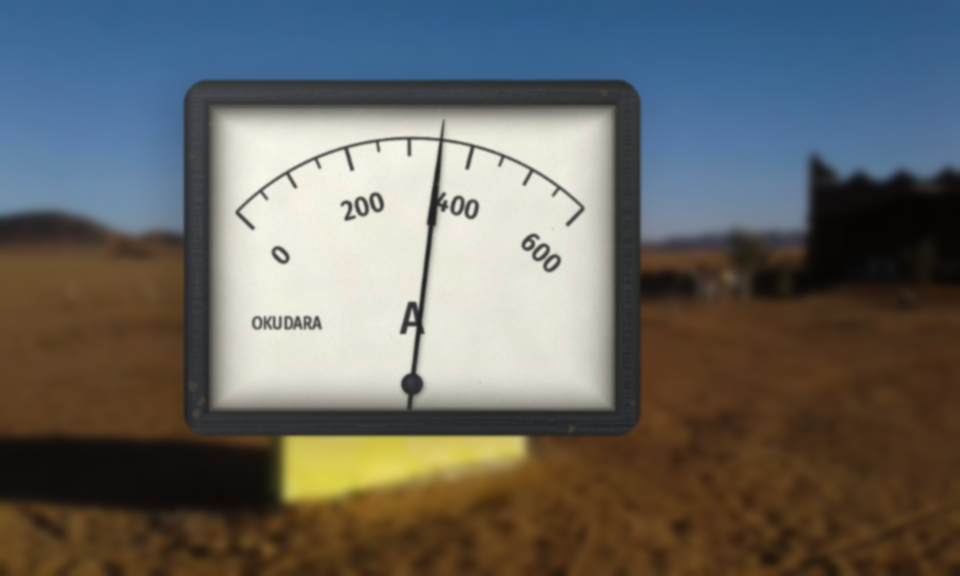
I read 350 (A)
